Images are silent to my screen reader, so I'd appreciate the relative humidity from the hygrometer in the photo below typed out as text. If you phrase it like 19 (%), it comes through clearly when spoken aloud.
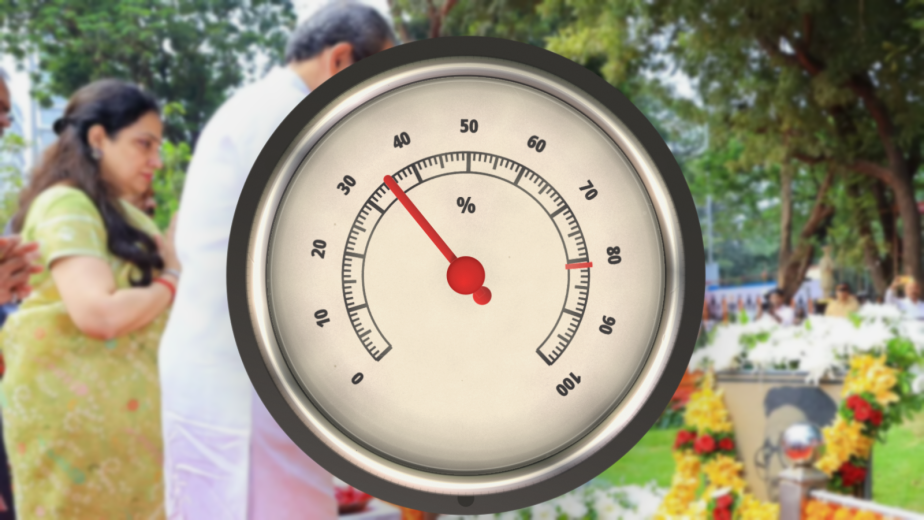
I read 35 (%)
